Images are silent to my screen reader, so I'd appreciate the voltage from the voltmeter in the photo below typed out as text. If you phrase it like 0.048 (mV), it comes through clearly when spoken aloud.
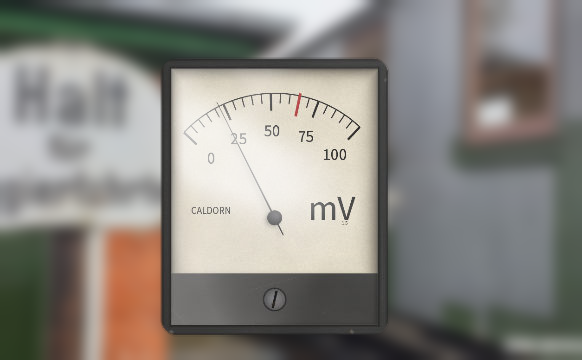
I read 22.5 (mV)
